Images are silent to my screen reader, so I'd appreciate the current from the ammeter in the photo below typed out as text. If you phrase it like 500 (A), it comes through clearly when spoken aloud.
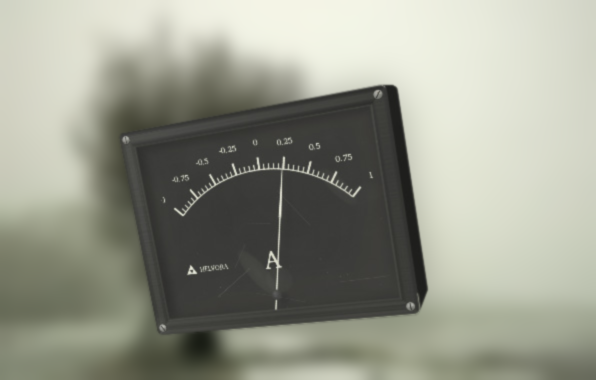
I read 0.25 (A)
